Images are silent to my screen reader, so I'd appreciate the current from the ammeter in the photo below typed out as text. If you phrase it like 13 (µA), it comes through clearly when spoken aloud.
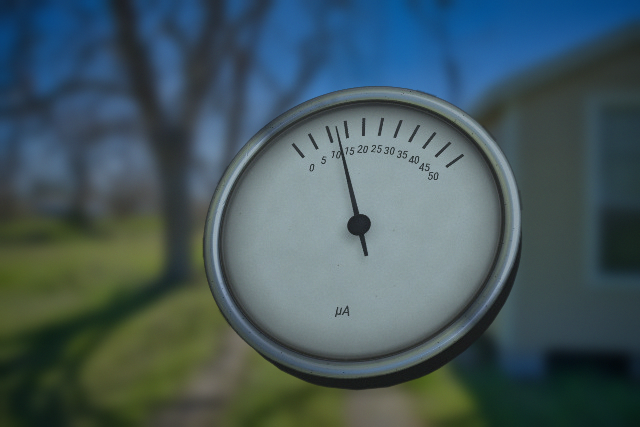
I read 12.5 (µA)
